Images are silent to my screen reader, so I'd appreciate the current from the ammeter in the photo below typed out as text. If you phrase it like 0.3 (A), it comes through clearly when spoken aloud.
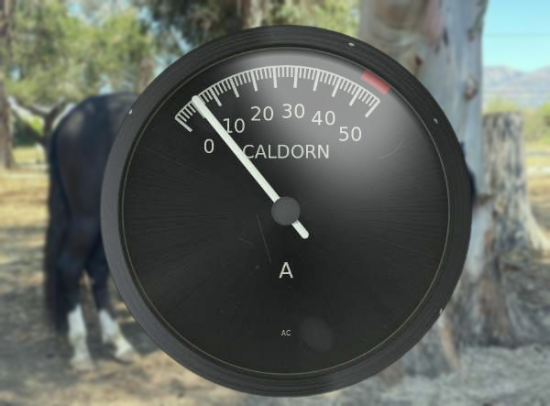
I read 6 (A)
